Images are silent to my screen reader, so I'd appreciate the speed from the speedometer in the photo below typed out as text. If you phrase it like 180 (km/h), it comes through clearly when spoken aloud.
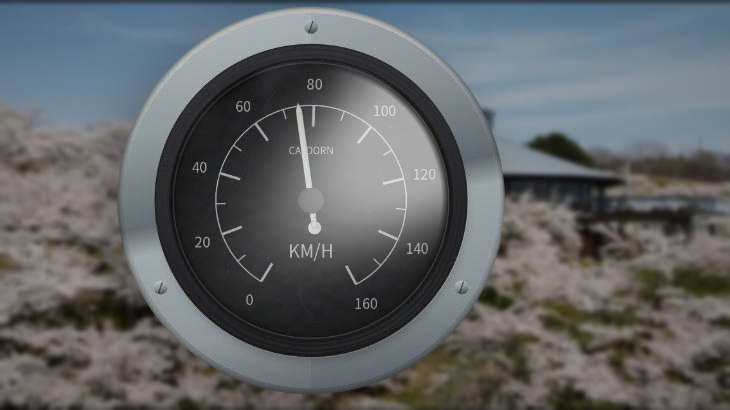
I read 75 (km/h)
